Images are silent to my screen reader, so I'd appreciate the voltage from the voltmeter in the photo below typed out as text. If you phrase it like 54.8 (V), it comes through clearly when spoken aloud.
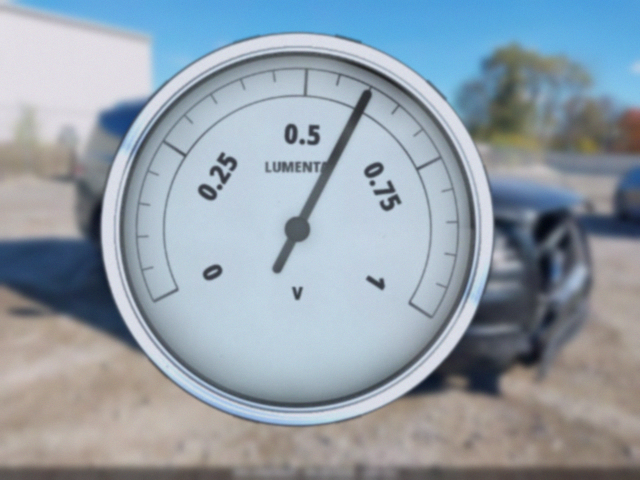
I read 0.6 (V)
